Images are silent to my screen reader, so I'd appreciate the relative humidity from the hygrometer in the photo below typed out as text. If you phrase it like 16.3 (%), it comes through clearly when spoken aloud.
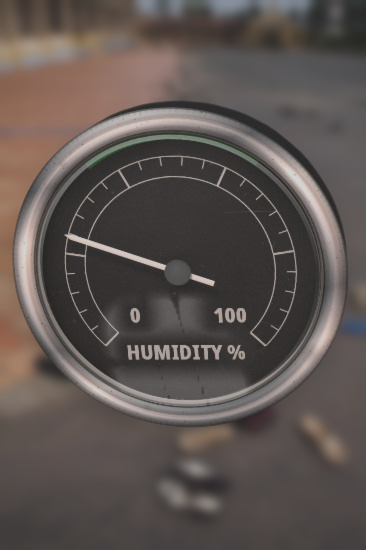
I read 24 (%)
